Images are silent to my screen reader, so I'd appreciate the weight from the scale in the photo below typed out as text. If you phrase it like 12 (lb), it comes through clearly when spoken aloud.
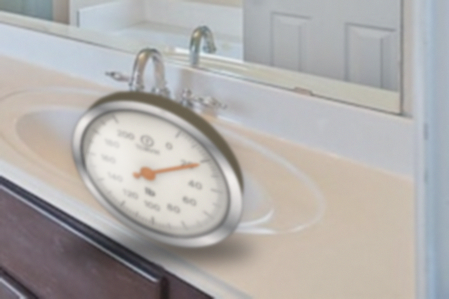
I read 20 (lb)
